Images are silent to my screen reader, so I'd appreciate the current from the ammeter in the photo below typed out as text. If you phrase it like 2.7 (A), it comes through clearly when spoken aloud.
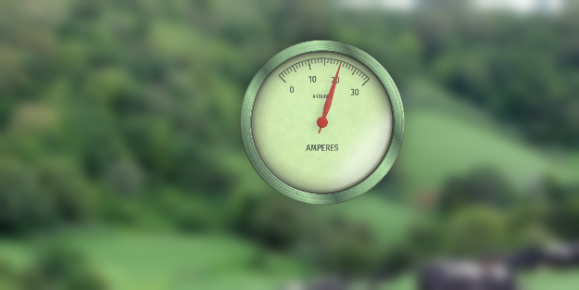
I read 20 (A)
